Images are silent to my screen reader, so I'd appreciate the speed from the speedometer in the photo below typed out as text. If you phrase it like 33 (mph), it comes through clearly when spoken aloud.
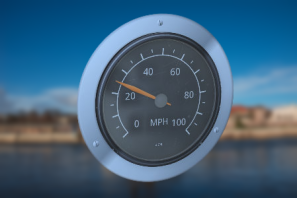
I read 25 (mph)
